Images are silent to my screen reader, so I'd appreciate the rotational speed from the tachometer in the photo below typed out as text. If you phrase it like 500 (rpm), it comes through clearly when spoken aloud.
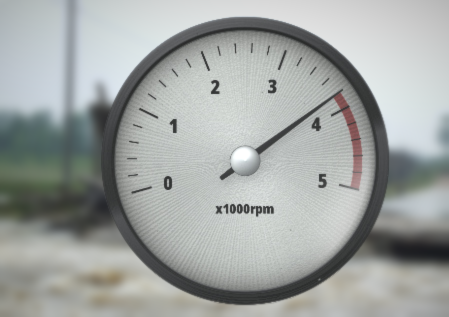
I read 3800 (rpm)
